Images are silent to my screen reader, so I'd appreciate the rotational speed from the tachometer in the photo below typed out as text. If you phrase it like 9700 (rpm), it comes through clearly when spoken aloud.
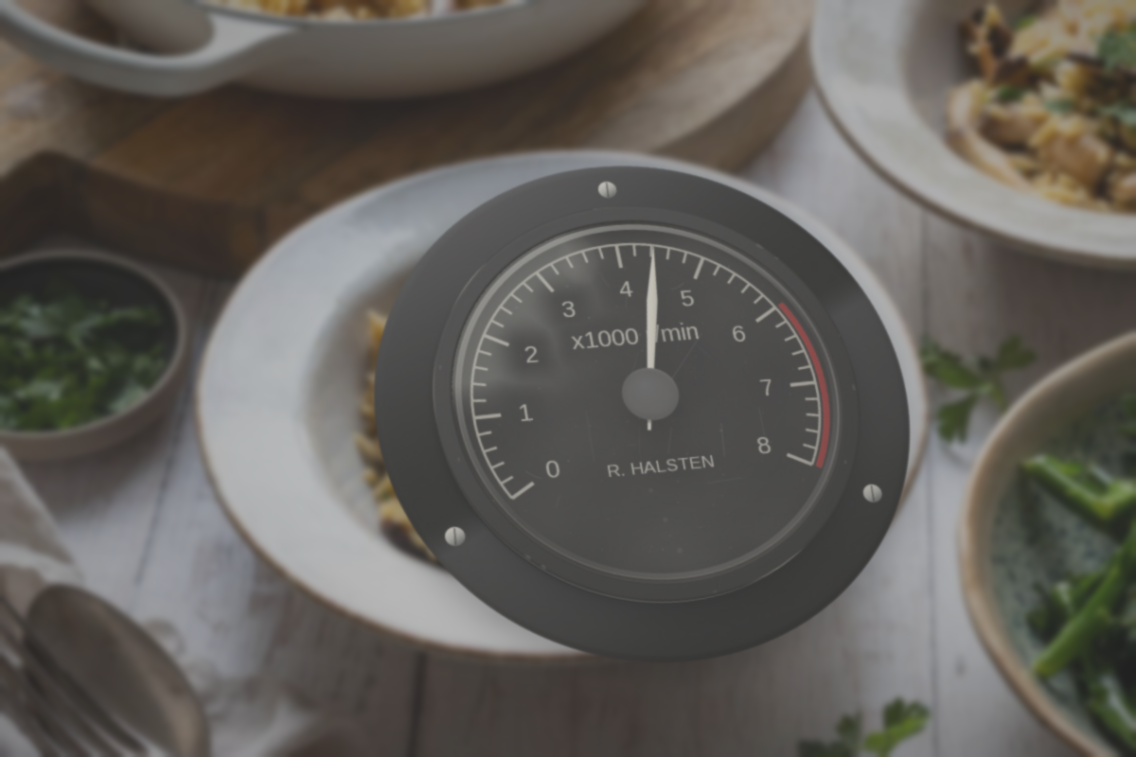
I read 4400 (rpm)
